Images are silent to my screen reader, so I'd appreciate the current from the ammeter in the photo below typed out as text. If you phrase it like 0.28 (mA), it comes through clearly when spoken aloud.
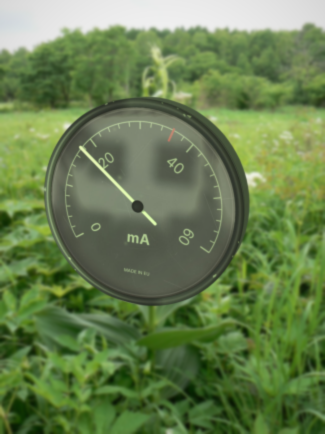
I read 18 (mA)
